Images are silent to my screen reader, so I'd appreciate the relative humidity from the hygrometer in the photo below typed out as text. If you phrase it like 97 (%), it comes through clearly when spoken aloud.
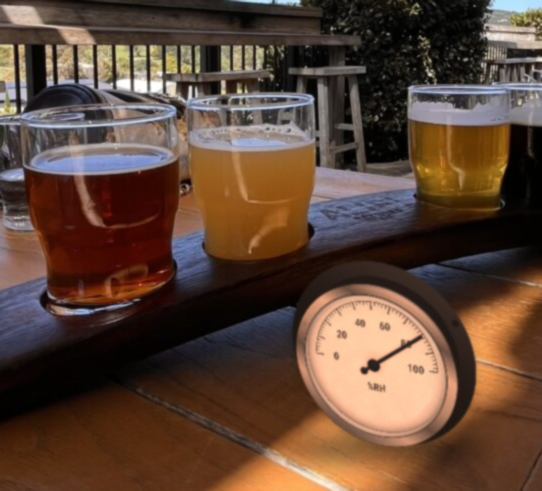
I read 80 (%)
